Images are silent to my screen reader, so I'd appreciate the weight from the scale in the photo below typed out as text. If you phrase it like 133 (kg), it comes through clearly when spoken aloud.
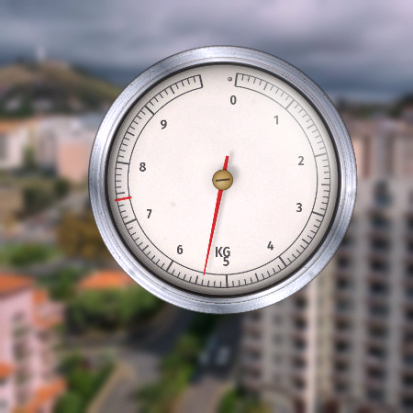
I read 5.4 (kg)
